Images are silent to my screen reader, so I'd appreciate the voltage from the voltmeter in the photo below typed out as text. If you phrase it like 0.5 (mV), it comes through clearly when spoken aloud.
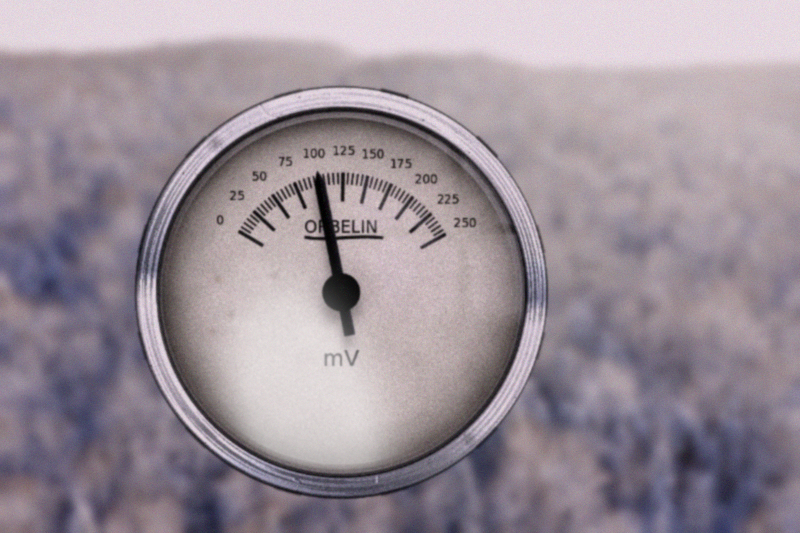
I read 100 (mV)
